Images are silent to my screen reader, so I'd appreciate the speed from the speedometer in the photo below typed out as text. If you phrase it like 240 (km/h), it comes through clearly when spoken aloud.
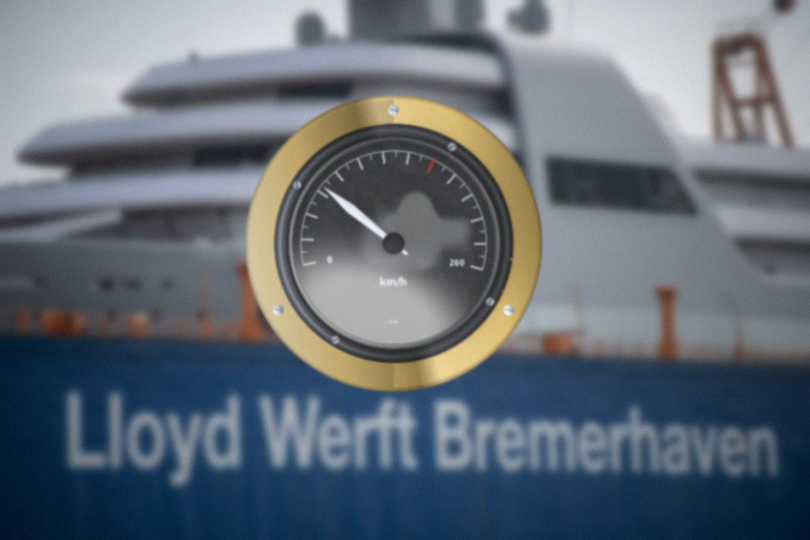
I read 65 (km/h)
